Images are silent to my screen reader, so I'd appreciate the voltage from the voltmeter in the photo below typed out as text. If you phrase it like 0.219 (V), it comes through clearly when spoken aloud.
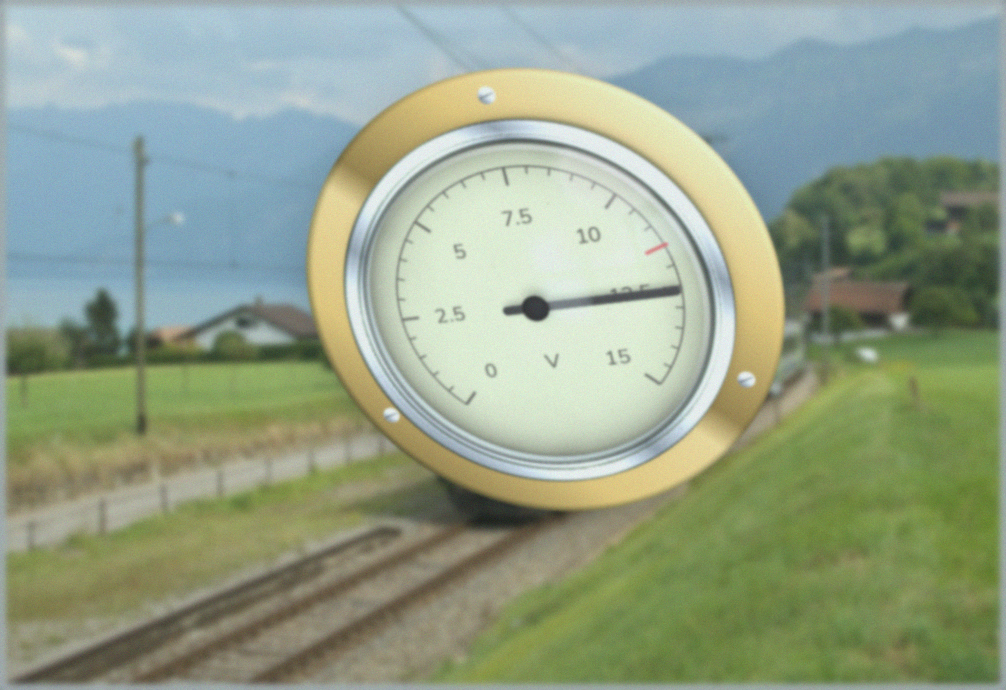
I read 12.5 (V)
